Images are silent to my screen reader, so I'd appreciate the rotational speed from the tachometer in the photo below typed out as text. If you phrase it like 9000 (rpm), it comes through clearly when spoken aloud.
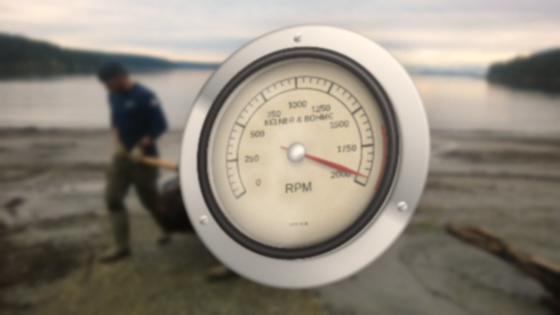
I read 1950 (rpm)
